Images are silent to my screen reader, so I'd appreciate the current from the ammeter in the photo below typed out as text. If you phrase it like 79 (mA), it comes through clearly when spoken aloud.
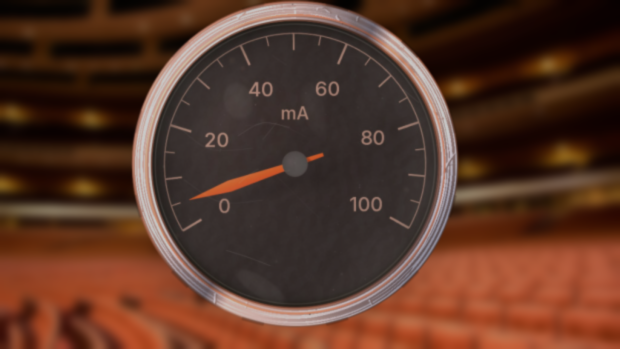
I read 5 (mA)
